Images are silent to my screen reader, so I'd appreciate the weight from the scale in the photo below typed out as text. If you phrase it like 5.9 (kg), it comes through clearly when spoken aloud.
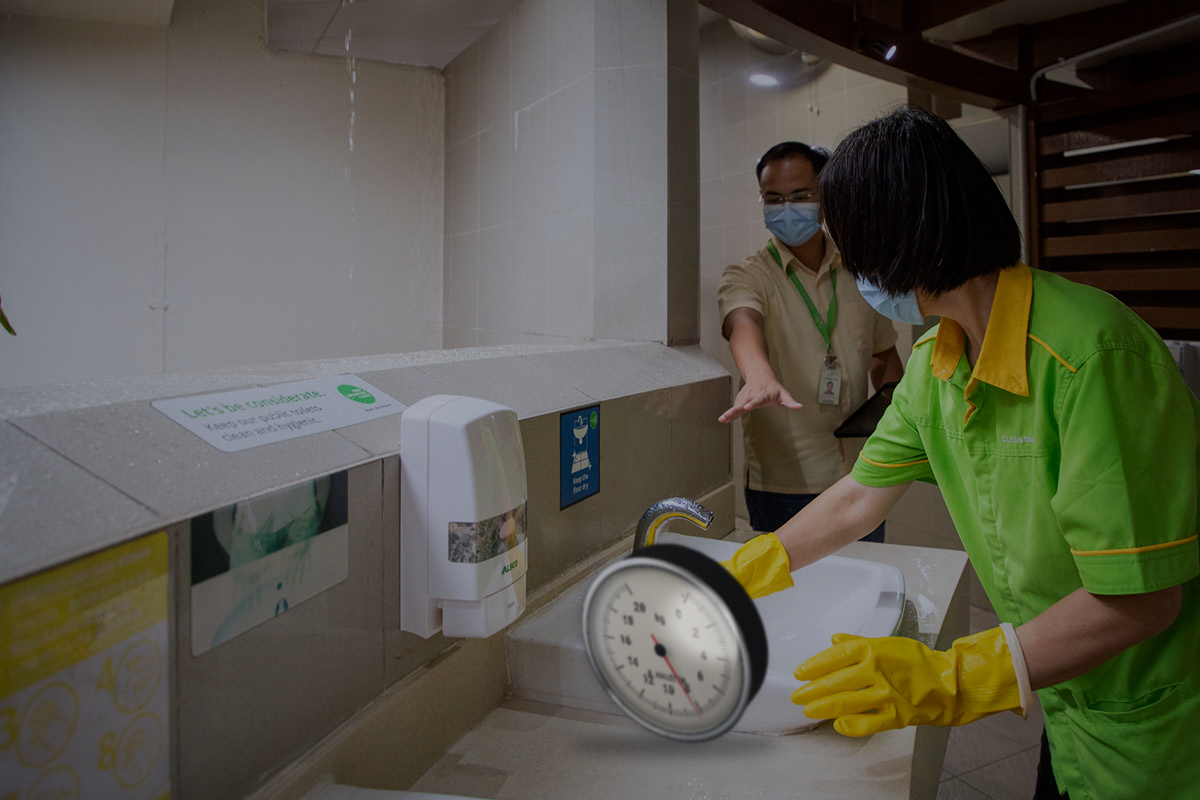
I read 8 (kg)
